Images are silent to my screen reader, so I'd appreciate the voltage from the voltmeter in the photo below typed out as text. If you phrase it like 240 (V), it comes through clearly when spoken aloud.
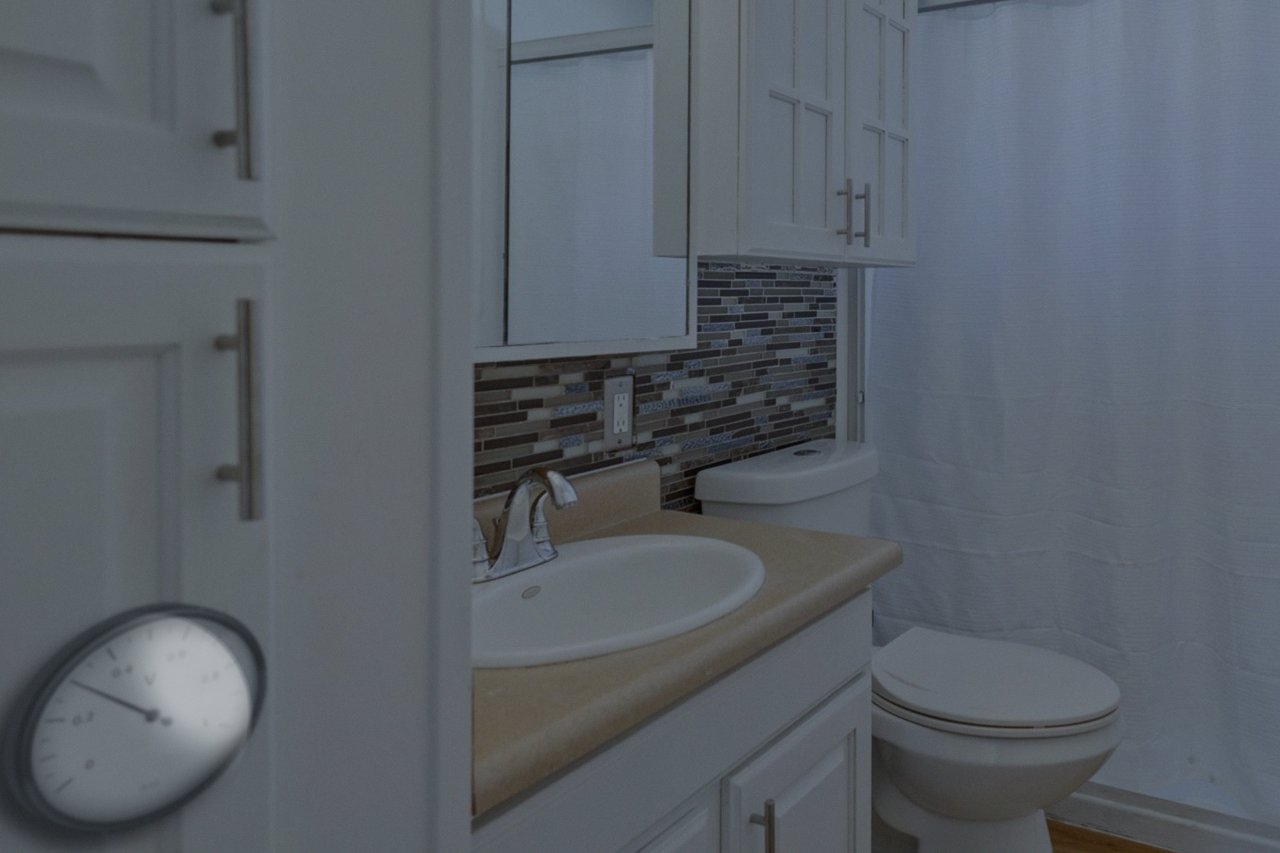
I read 0.3 (V)
